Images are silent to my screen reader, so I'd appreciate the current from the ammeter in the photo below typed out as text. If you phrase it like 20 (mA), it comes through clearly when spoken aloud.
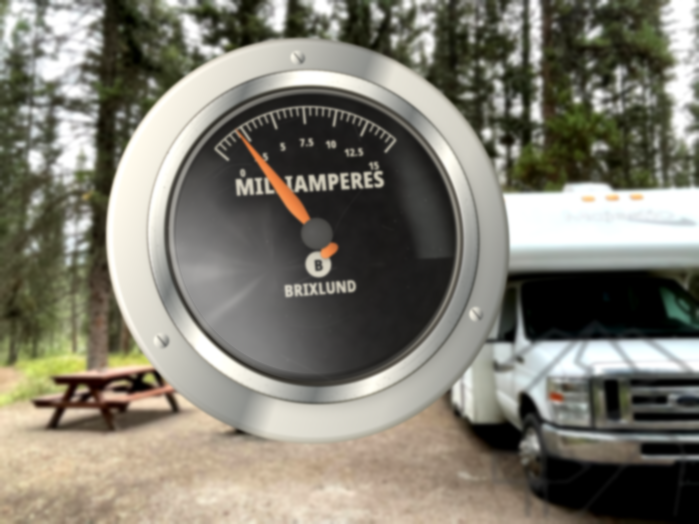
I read 2 (mA)
